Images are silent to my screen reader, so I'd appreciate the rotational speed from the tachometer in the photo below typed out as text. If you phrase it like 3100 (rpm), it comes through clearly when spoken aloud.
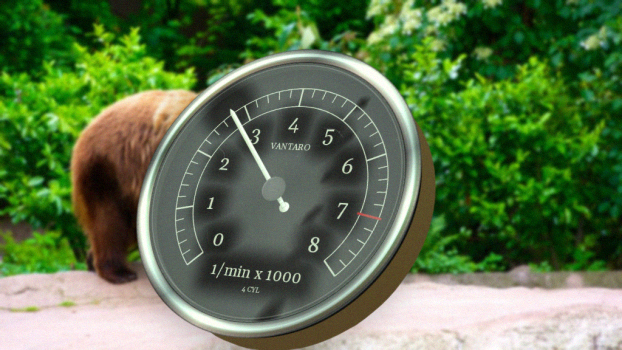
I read 2800 (rpm)
